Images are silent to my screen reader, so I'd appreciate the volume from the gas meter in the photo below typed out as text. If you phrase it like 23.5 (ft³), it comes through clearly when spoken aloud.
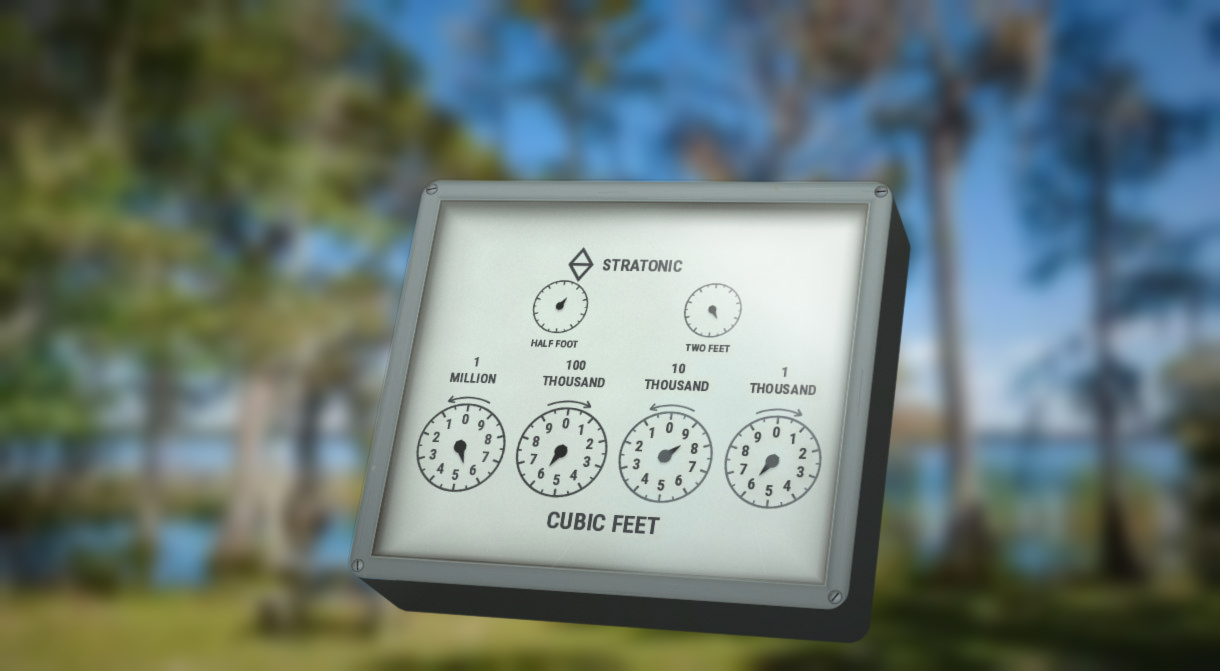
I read 558600 (ft³)
